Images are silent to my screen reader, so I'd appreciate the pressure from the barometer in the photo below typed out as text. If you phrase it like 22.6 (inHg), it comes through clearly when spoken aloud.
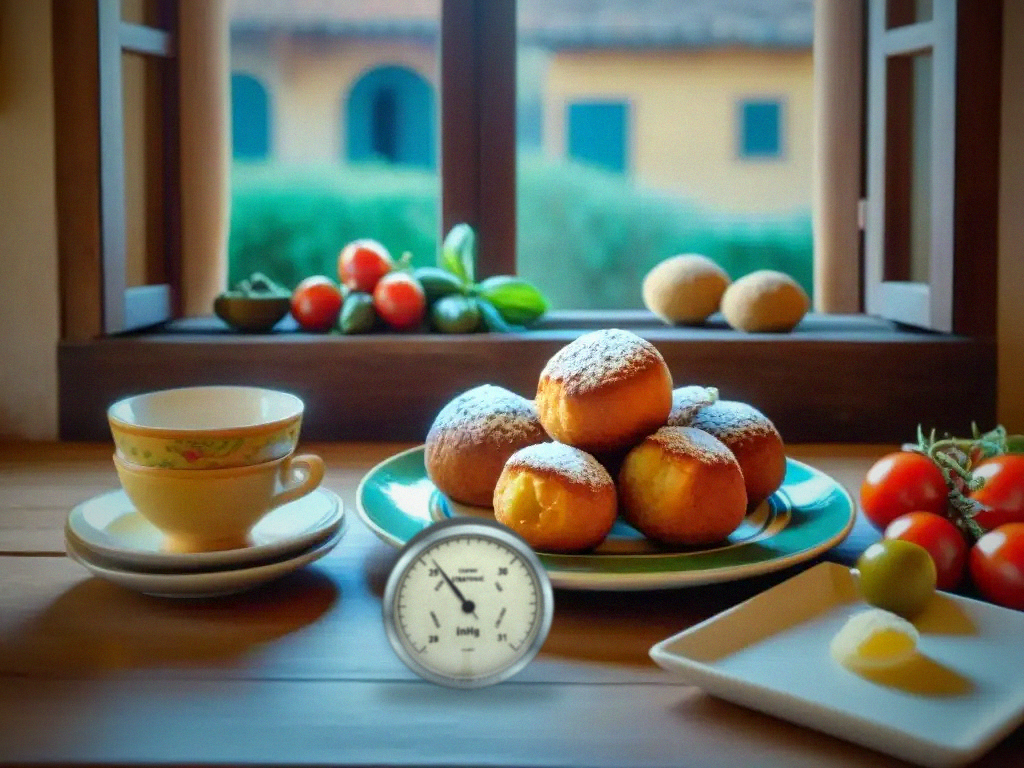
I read 29.1 (inHg)
